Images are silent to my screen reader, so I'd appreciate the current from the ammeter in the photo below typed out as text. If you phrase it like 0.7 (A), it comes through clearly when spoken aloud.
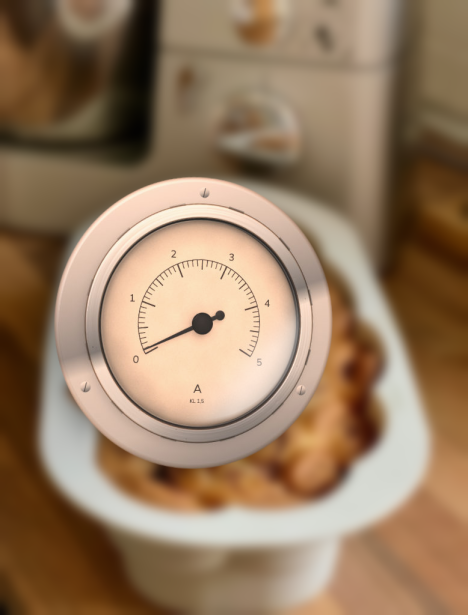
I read 0.1 (A)
